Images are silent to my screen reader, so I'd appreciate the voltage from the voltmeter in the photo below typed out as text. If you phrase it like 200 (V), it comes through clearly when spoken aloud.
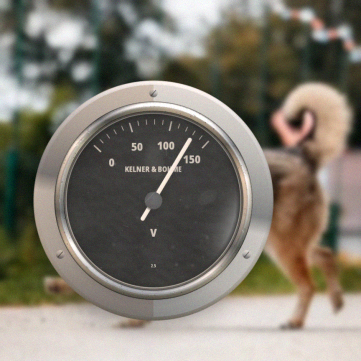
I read 130 (V)
